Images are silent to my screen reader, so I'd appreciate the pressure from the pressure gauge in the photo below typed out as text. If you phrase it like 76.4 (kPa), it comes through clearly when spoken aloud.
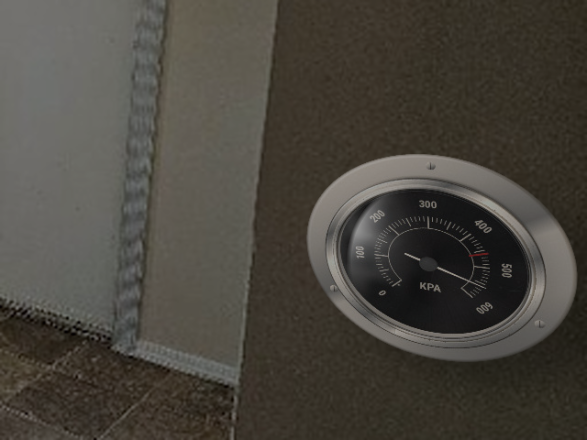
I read 550 (kPa)
